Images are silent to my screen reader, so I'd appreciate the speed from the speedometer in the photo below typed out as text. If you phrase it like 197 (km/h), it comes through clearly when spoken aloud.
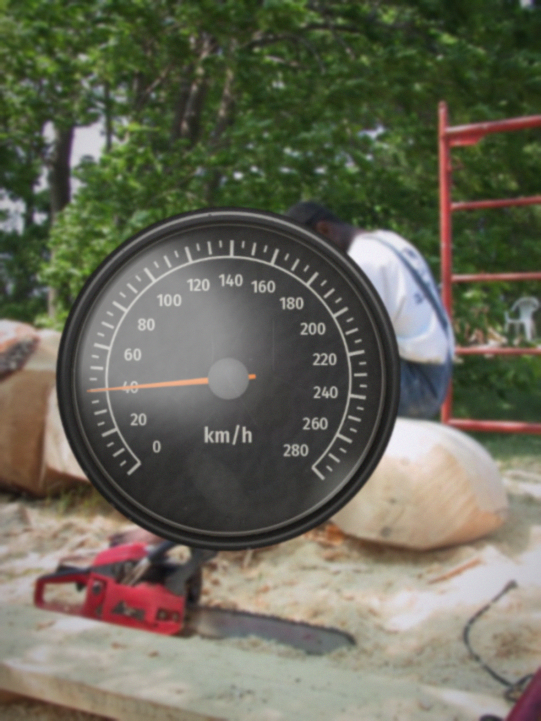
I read 40 (km/h)
